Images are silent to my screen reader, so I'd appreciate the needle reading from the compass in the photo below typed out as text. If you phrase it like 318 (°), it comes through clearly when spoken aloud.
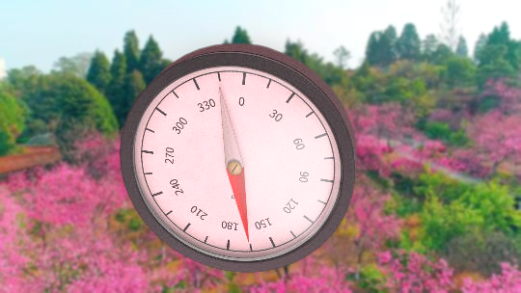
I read 165 (°)
